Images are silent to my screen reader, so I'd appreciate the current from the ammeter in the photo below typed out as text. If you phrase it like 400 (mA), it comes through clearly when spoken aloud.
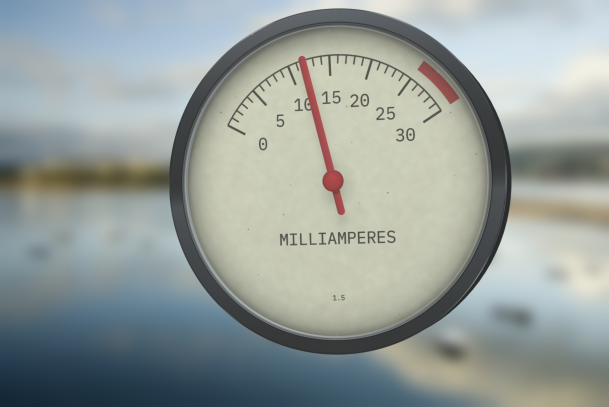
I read 12 (mA)
